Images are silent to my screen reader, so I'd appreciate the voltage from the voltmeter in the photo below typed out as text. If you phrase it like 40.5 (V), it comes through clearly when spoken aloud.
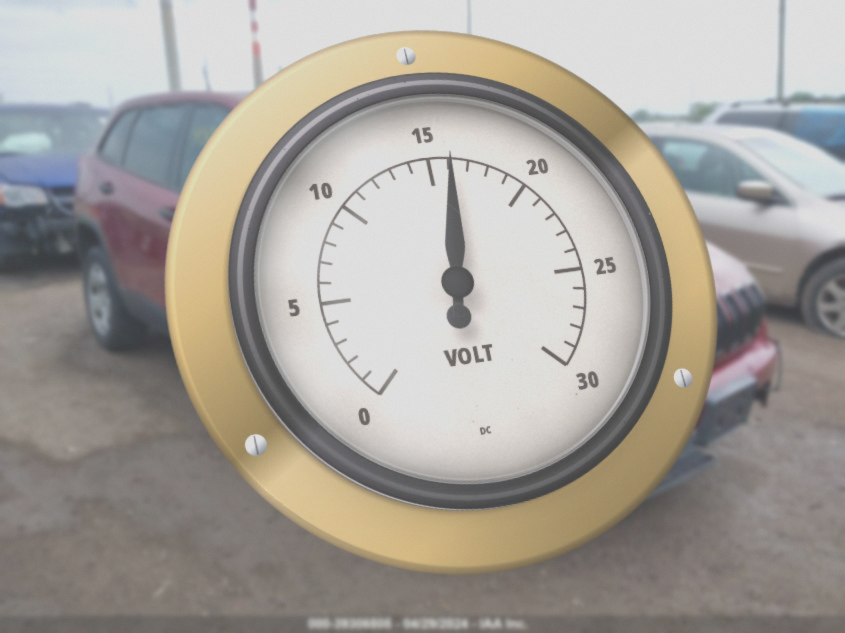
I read 16 (V)
